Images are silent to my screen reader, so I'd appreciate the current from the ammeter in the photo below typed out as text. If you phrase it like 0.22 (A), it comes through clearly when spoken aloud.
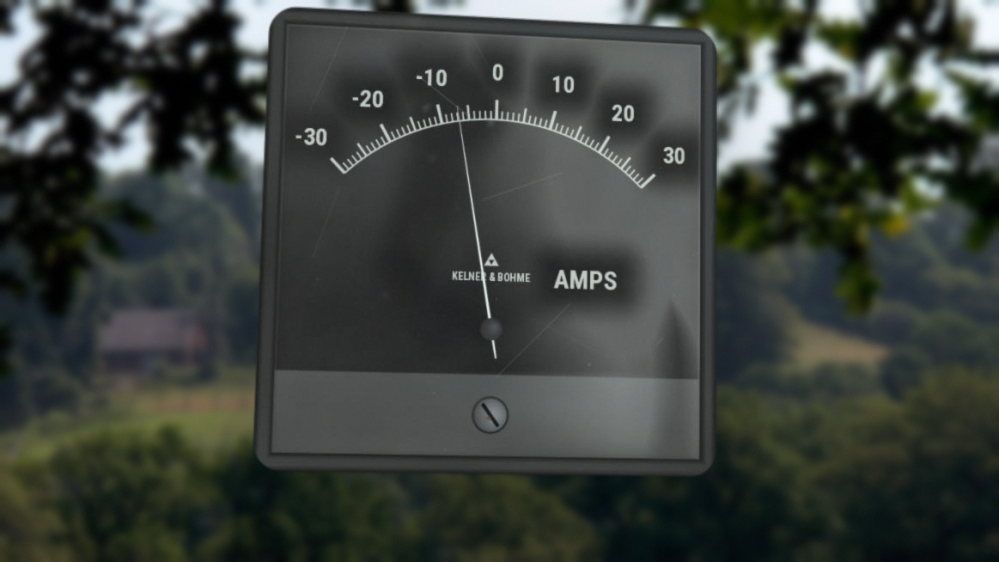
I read -7 (A)
